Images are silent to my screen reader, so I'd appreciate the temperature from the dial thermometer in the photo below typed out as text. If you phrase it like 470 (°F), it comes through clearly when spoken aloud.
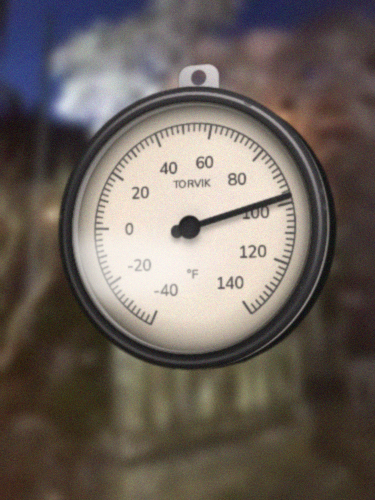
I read 98 (°F)
